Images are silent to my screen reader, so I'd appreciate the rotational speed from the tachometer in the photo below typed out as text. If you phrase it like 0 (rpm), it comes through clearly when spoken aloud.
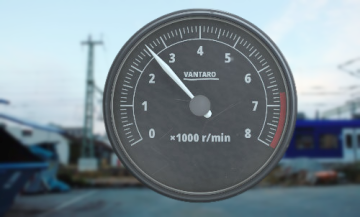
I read 2600 (rpm)
